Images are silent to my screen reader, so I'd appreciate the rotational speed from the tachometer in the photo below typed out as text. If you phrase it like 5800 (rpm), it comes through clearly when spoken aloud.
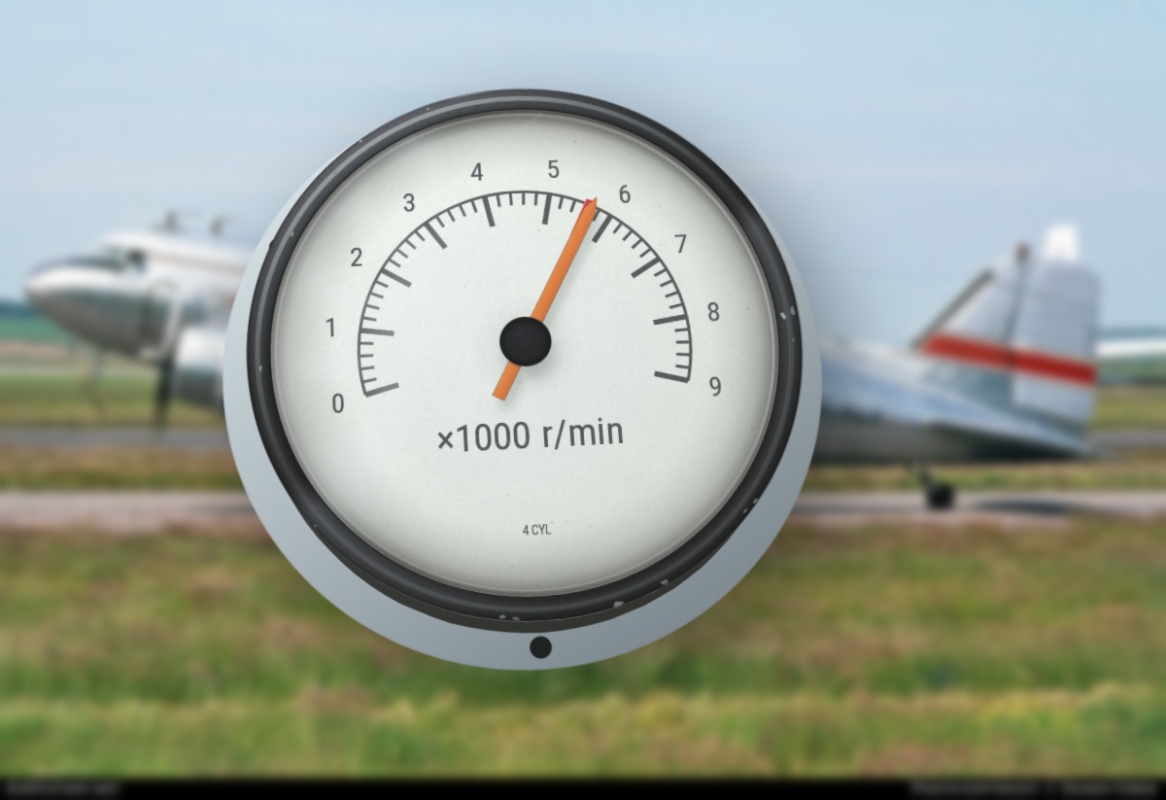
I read 5700 (rpm)
